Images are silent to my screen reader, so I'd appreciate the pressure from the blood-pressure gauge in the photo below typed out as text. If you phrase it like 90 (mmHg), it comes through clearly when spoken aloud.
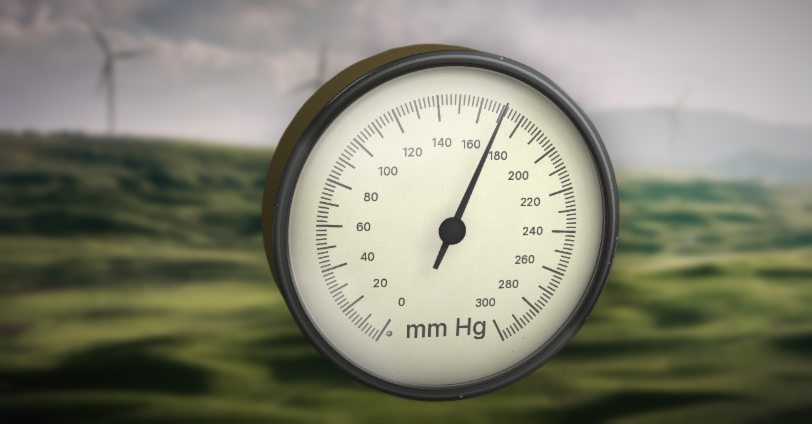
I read 170 (mmHg)
